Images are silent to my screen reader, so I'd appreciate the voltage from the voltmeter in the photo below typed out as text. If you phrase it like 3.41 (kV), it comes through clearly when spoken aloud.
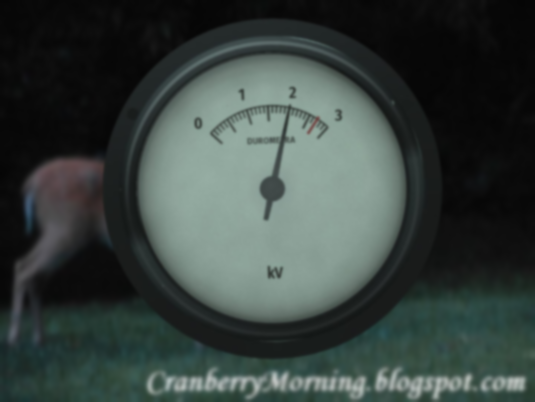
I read 2 (kV)
